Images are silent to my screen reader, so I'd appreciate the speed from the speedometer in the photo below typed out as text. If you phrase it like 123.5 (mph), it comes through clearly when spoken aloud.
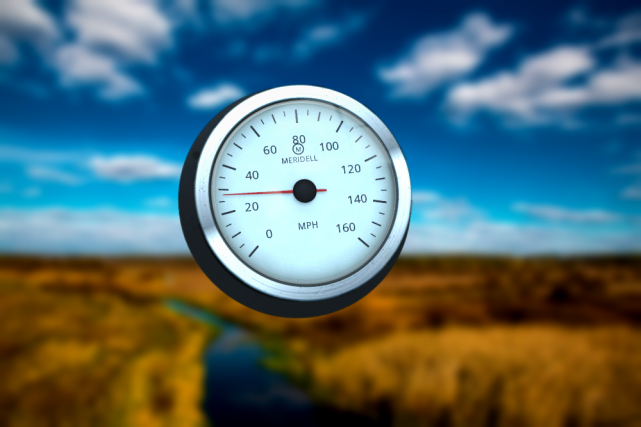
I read 27.5 (mph)
